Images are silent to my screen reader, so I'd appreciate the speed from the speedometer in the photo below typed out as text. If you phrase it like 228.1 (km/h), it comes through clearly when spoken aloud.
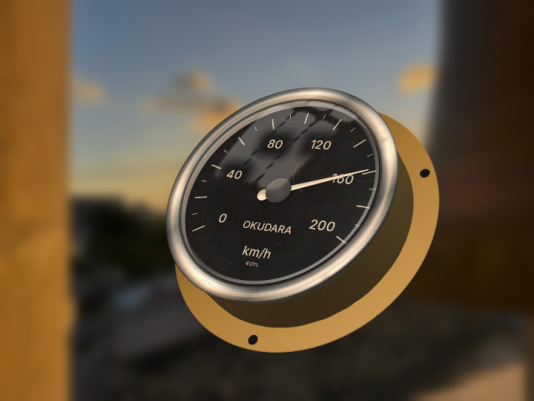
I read 160 (km/h)
